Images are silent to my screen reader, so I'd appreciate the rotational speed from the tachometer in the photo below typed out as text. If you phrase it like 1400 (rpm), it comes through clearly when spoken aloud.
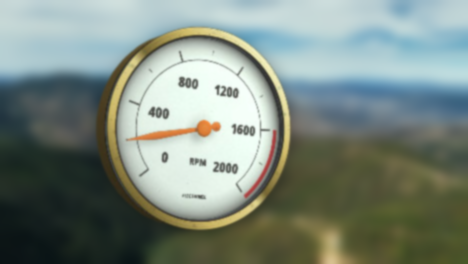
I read 200 (rpm)
